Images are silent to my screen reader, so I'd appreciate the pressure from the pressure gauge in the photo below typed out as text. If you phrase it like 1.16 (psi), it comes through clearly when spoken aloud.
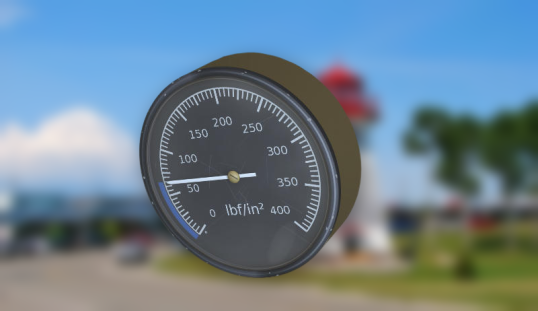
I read 65 (psi)
